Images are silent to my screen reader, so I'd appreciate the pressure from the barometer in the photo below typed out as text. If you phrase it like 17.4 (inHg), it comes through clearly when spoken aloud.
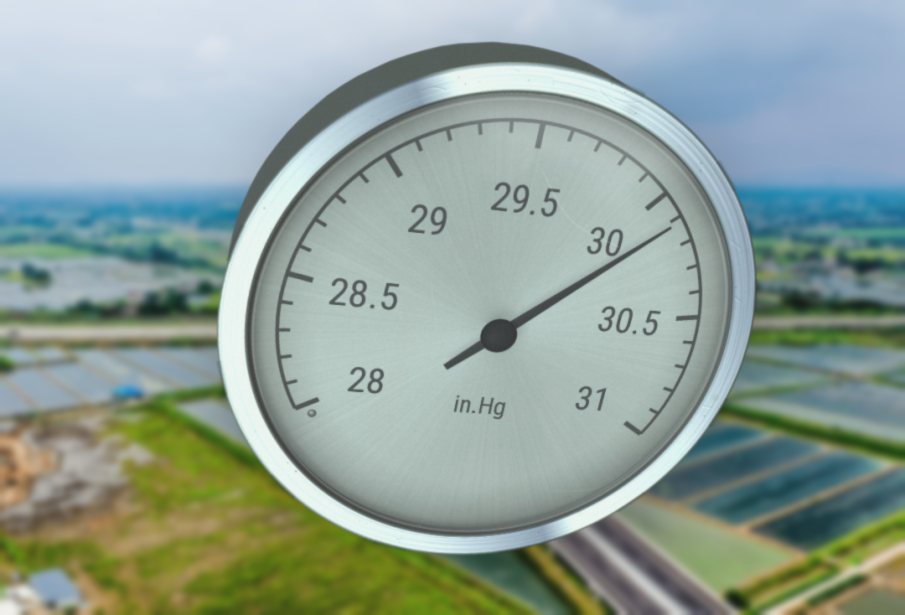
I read 30.1 (inHg)
